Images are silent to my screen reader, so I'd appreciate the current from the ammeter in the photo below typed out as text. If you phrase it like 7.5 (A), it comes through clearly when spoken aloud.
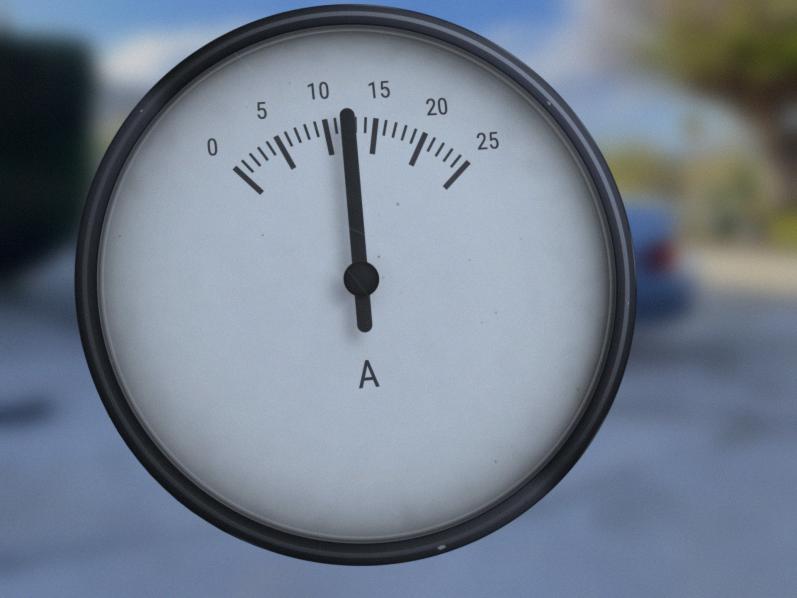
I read 12 (A)
